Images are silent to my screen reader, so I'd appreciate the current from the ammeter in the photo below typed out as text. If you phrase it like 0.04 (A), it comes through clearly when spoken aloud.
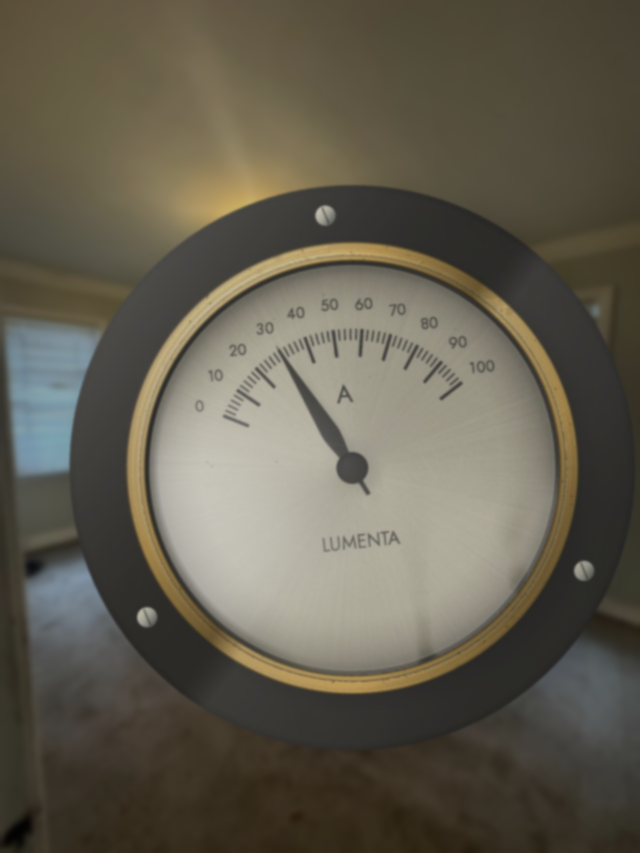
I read 30 (A)
